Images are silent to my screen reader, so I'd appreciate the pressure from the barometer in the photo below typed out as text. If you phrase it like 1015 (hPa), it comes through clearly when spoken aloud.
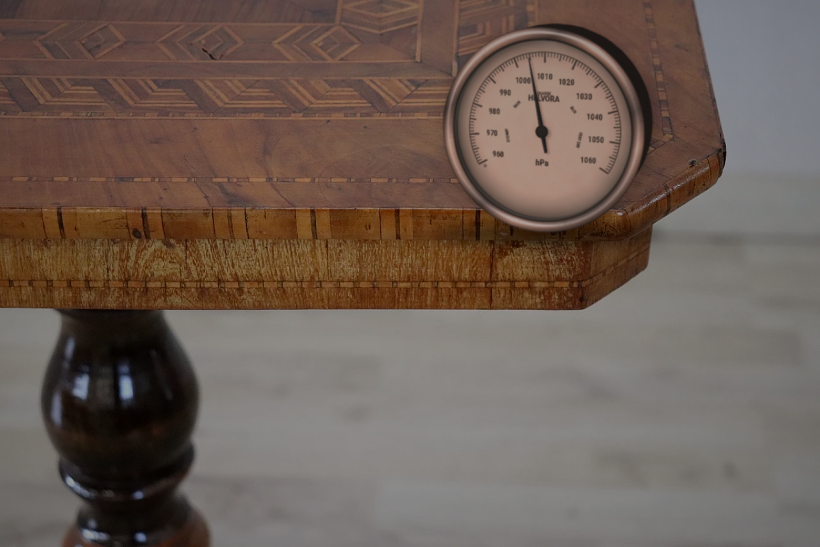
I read 1005 (hPa)
